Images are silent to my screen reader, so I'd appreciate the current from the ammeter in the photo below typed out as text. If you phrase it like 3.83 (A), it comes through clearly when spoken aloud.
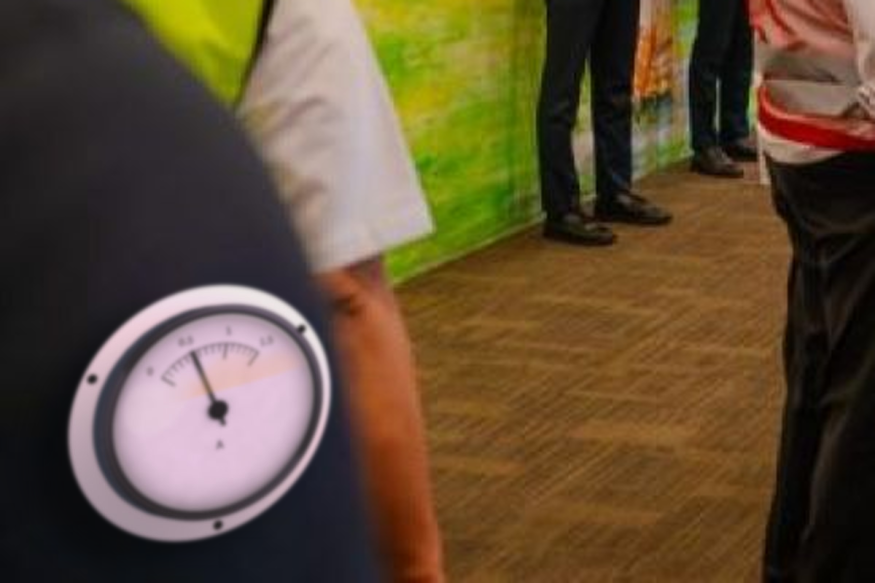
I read 0.5 (A)
